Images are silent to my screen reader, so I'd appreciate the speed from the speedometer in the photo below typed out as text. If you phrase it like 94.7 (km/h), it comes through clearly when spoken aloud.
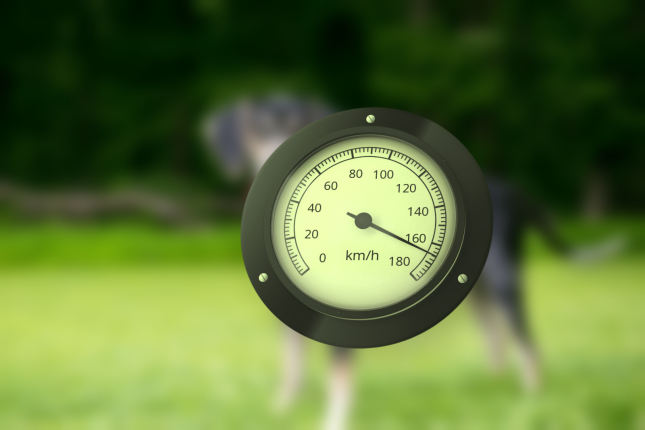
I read 166 (km/h)
